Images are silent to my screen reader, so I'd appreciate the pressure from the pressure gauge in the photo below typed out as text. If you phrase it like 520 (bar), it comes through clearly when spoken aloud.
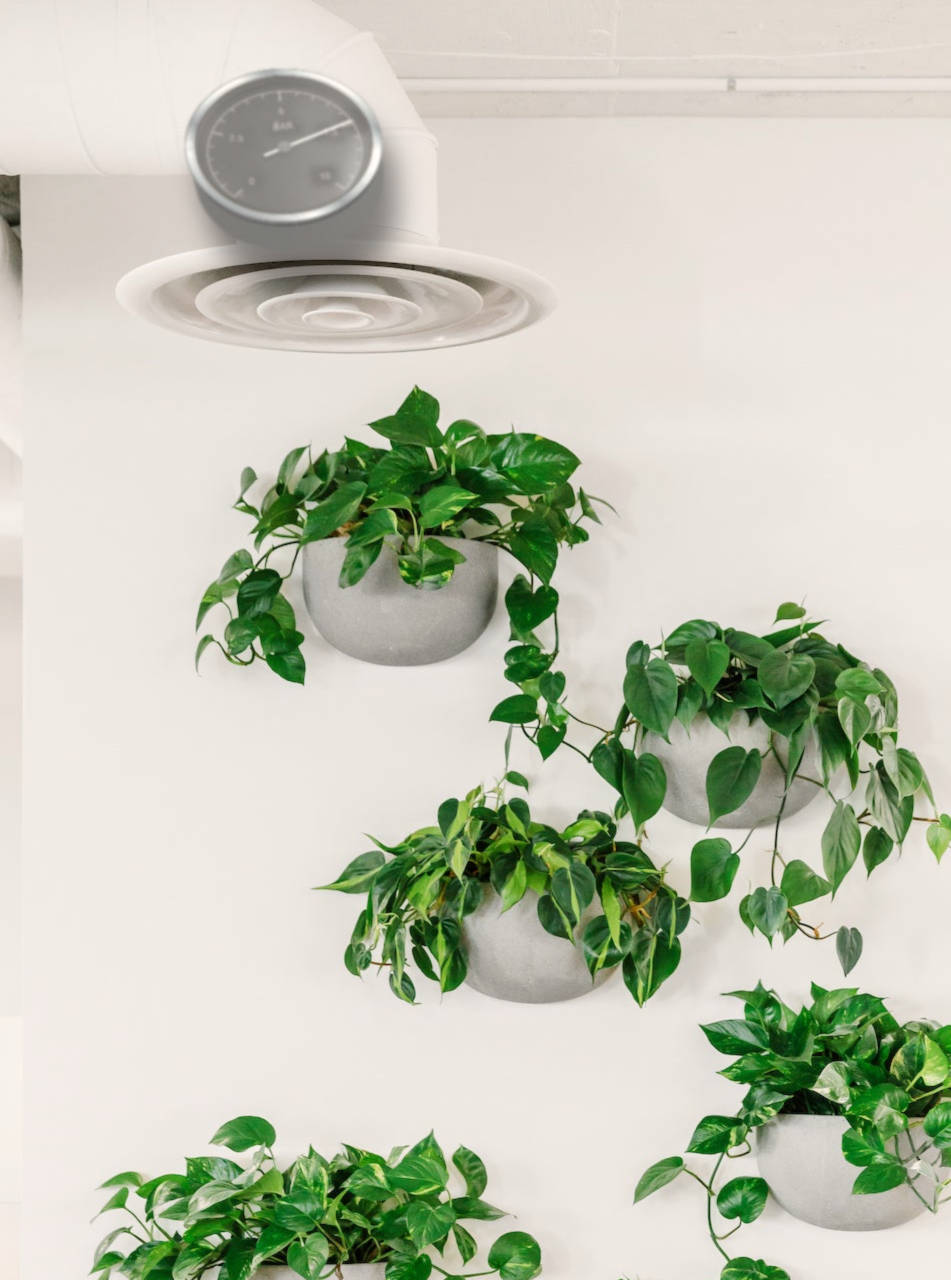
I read 7.5 (bar)
